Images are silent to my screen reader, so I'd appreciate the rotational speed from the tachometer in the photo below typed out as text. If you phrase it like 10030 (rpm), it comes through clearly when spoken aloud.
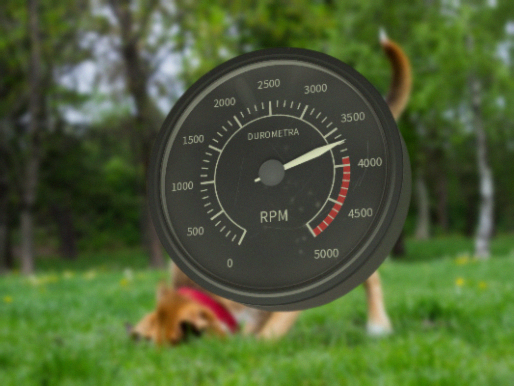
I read 3700 (rpm)
